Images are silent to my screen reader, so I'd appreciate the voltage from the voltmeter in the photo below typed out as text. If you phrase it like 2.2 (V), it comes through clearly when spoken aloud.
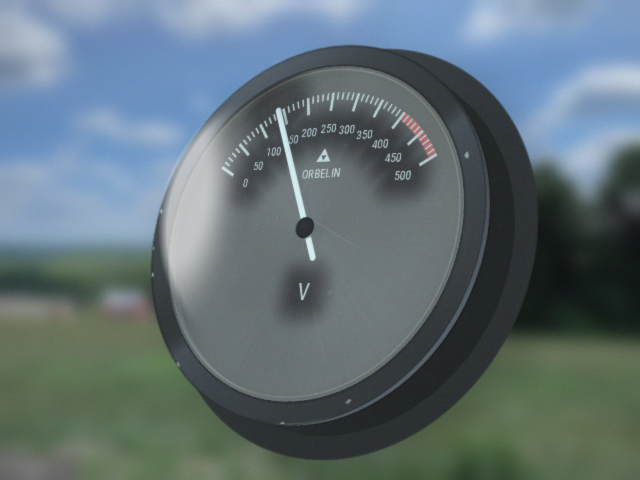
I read 150 (V)
